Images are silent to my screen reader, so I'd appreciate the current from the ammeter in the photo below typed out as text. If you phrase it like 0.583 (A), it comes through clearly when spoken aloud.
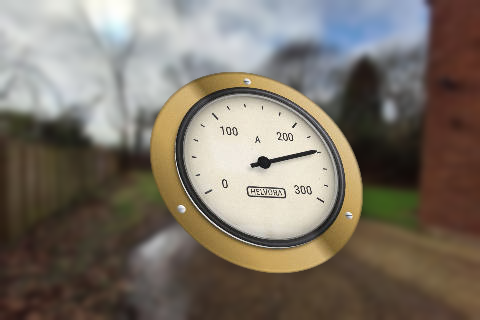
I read 240 (A)
